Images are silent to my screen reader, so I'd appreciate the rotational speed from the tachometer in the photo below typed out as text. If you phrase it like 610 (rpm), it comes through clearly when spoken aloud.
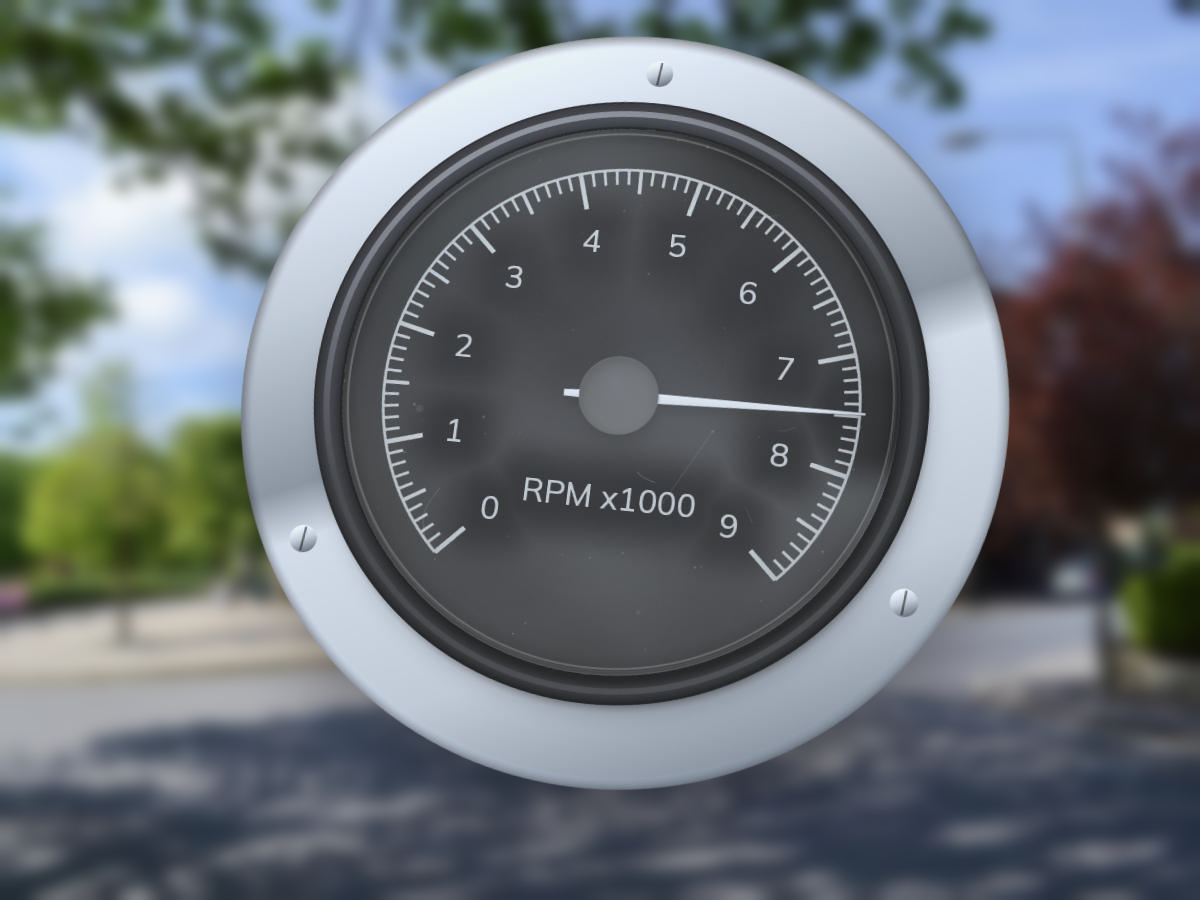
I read 7500 (rpm)
